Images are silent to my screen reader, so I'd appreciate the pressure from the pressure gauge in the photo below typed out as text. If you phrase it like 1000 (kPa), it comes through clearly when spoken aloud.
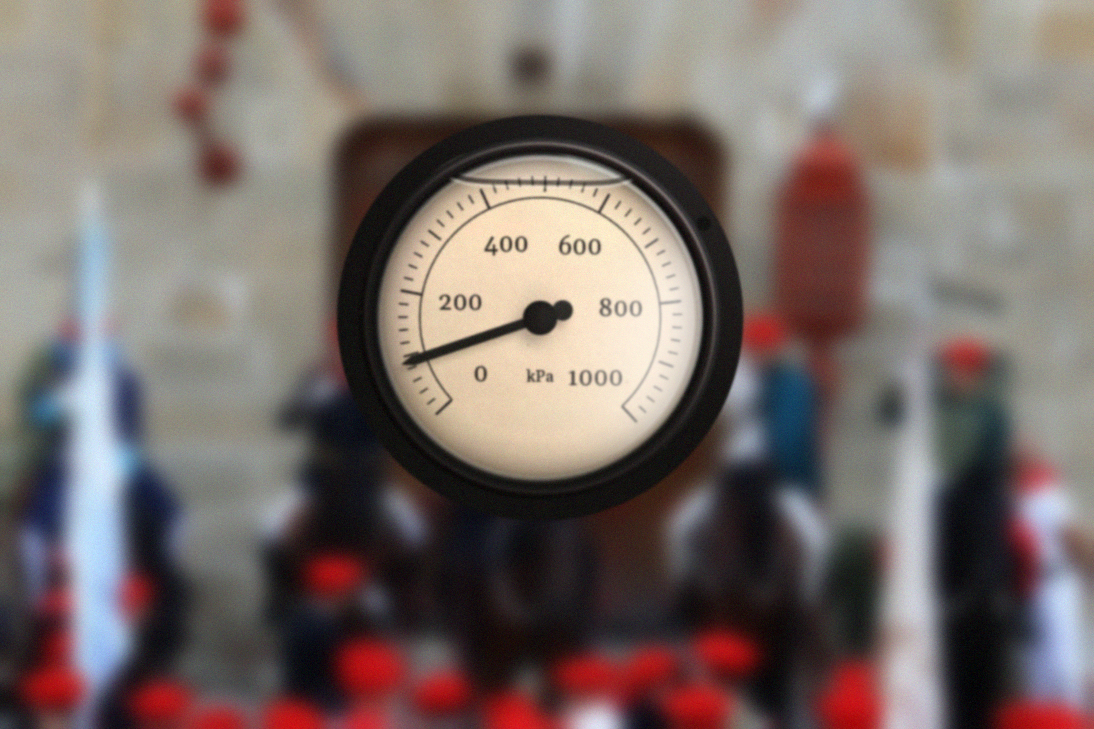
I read 90 (kPa)
